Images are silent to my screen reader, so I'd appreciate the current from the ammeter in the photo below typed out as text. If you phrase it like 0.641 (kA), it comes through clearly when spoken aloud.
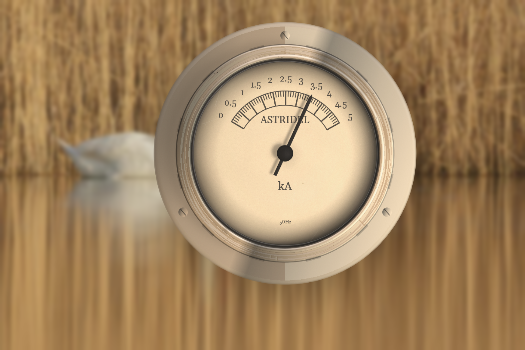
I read 3.5 (kA)
